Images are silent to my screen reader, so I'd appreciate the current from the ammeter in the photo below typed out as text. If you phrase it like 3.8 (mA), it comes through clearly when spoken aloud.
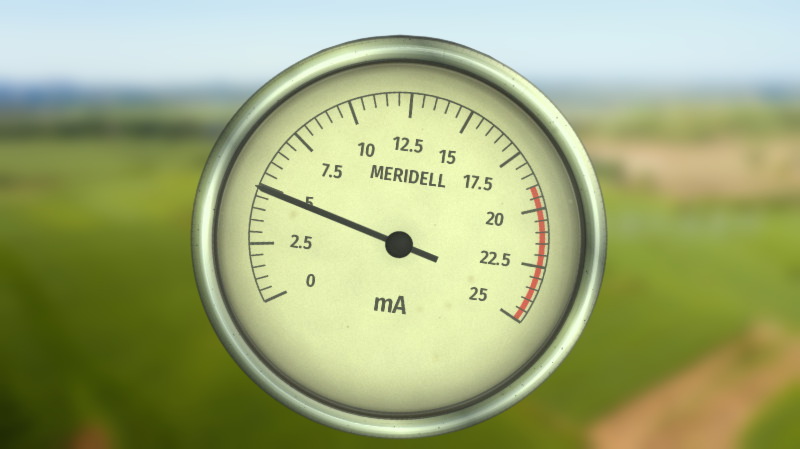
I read 5 (mA)
